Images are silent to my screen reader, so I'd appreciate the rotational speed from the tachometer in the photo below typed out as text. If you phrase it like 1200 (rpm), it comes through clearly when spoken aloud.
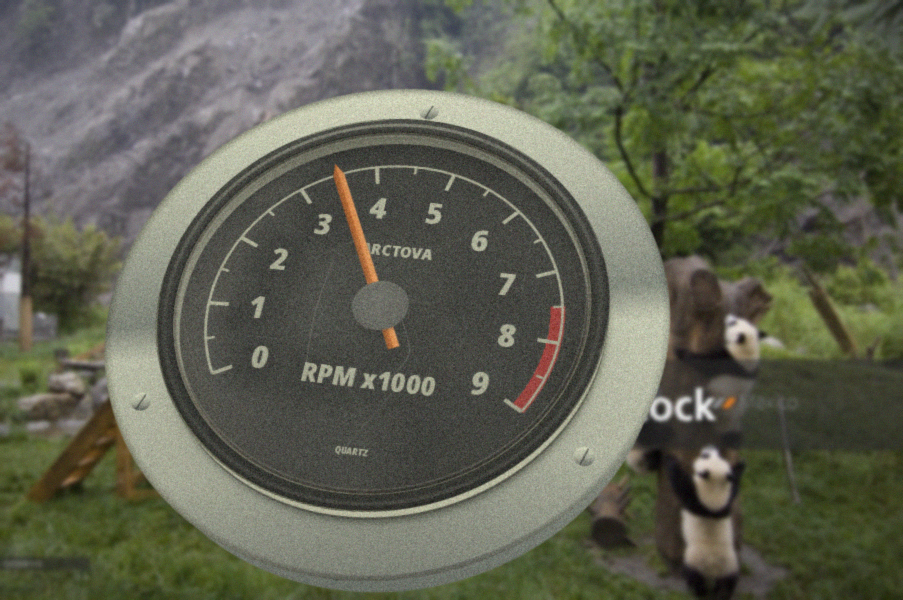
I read 3500 (rpm)
